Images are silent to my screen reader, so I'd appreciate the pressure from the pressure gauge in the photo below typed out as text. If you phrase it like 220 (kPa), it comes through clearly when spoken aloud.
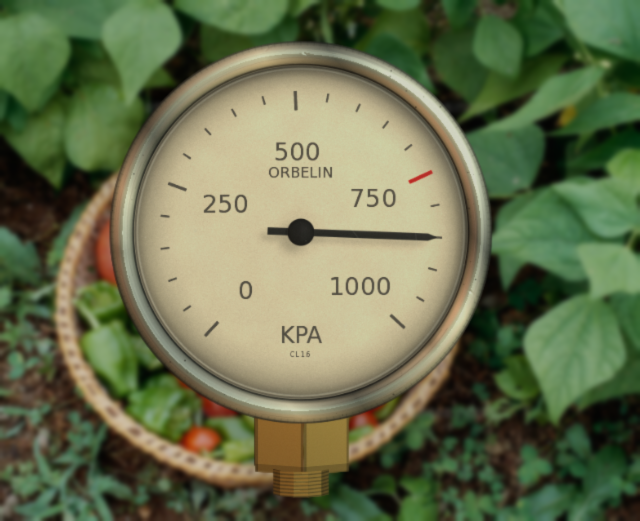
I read 850 (kPa)
